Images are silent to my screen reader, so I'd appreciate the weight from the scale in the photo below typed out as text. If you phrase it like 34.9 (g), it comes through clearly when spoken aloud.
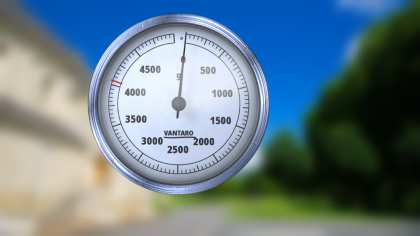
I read 0 (g)
